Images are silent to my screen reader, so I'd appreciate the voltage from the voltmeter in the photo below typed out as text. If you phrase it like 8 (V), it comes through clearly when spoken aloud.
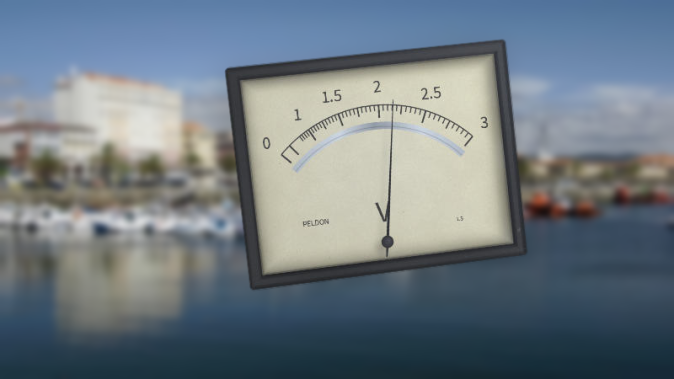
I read 2.15 (V)
